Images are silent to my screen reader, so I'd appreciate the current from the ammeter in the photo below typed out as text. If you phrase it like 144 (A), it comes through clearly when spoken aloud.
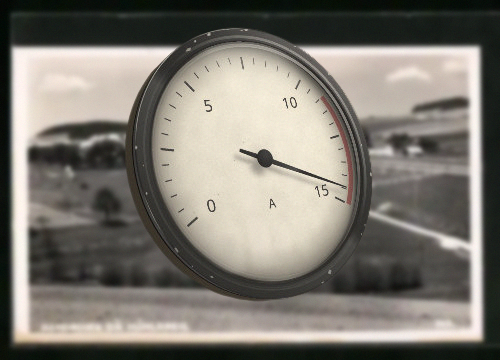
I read 14.5 (A)
